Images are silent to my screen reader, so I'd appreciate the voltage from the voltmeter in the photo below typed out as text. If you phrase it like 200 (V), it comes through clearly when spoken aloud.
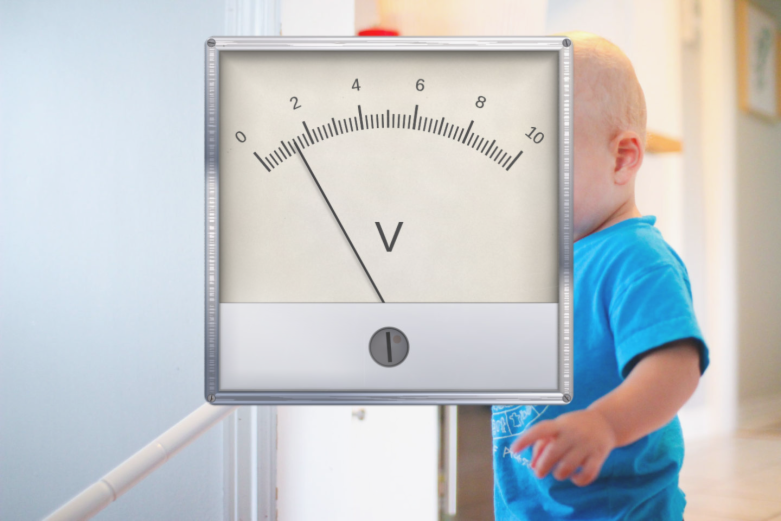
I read 1.4 (V)
